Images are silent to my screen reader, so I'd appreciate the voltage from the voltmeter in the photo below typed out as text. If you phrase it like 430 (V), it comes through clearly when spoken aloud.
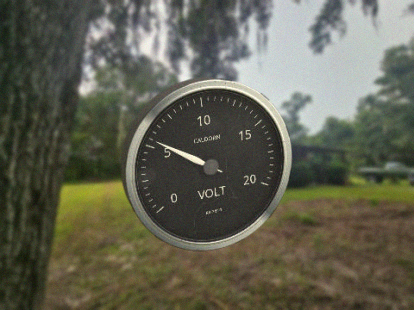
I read 5.5 (V)
